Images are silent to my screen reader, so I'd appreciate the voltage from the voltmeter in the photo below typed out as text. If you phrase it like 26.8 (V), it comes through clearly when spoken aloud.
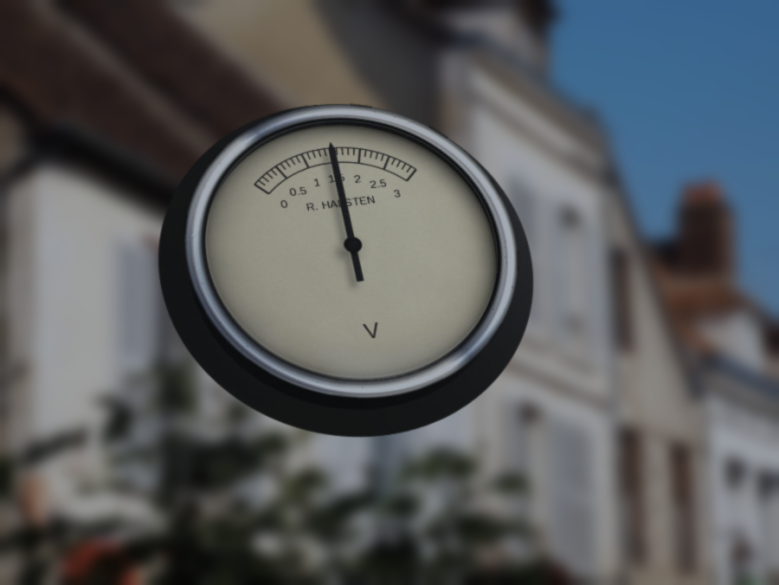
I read 1.5 (V)
